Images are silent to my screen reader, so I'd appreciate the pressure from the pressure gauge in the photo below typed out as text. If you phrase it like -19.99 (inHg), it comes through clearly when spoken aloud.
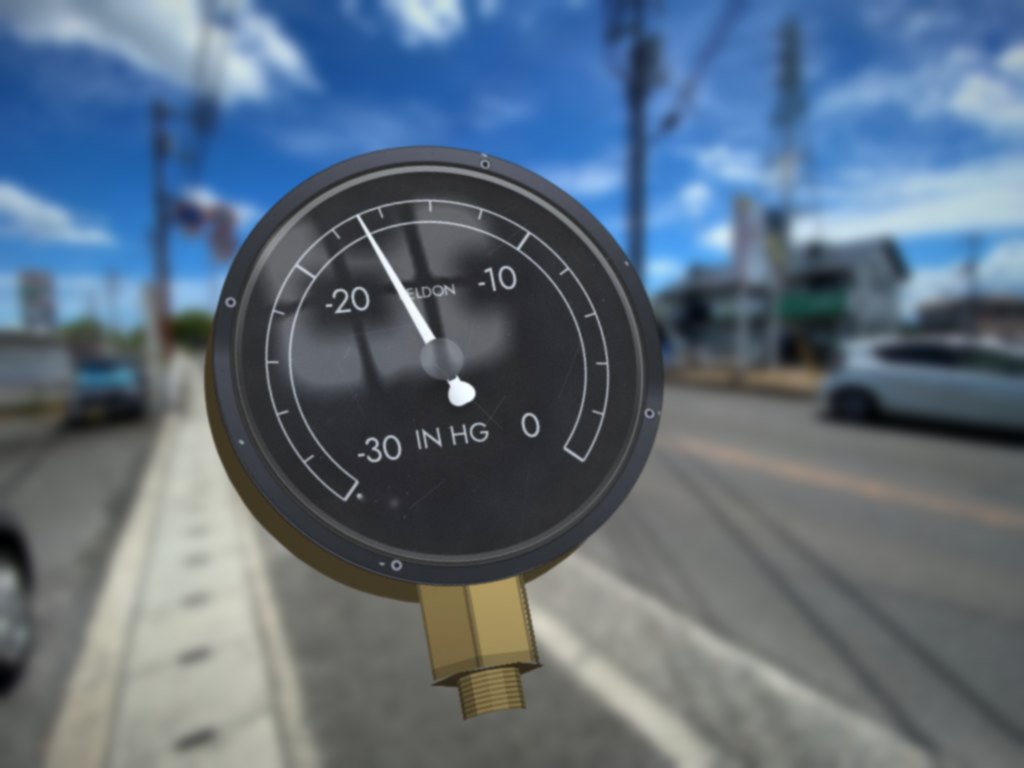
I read -17 (inHg)
